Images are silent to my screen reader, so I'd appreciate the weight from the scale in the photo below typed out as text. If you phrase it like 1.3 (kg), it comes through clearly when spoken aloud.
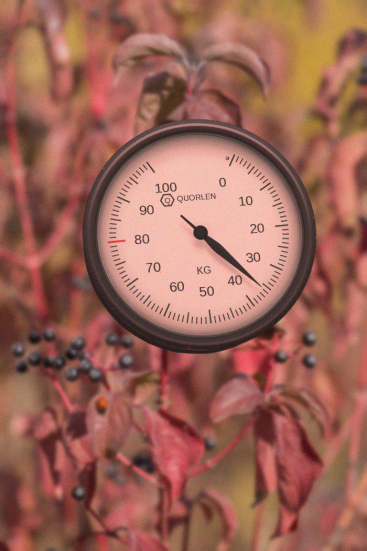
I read 36 (kg)
